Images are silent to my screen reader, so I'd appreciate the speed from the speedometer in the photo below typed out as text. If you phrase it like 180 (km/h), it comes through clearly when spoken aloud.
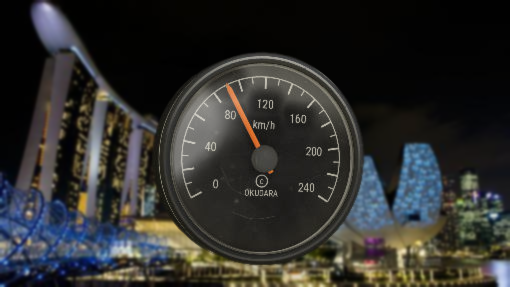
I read 90 (km/h)
